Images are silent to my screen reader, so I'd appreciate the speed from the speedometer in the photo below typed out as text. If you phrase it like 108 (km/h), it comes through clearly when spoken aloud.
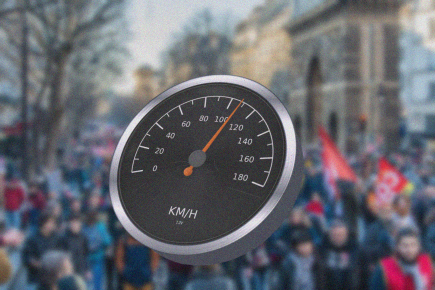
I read 110 (km/h)
